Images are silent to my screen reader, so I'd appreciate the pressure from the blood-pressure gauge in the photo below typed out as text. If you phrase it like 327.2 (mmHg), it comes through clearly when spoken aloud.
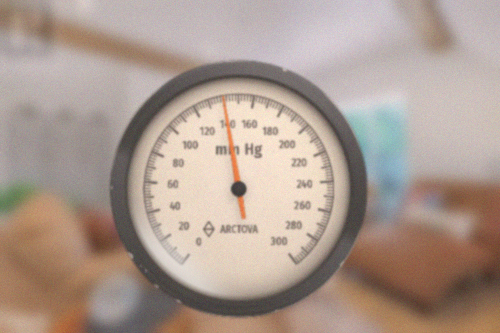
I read 140 (mmHg)
